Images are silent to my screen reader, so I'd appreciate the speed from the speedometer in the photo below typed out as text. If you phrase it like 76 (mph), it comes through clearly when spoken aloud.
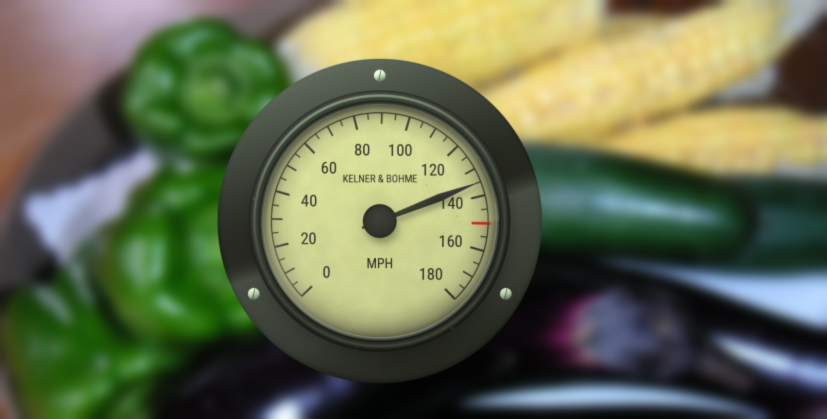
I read 135 (mph)
